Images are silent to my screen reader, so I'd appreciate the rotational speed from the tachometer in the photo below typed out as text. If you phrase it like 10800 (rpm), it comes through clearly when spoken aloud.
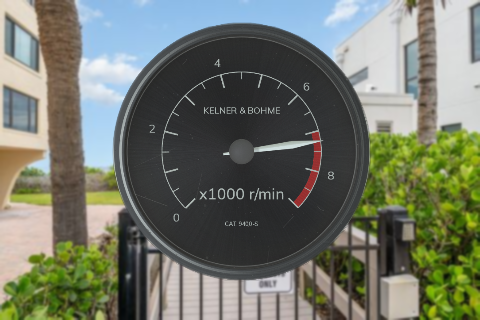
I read 7250 (rpm)
